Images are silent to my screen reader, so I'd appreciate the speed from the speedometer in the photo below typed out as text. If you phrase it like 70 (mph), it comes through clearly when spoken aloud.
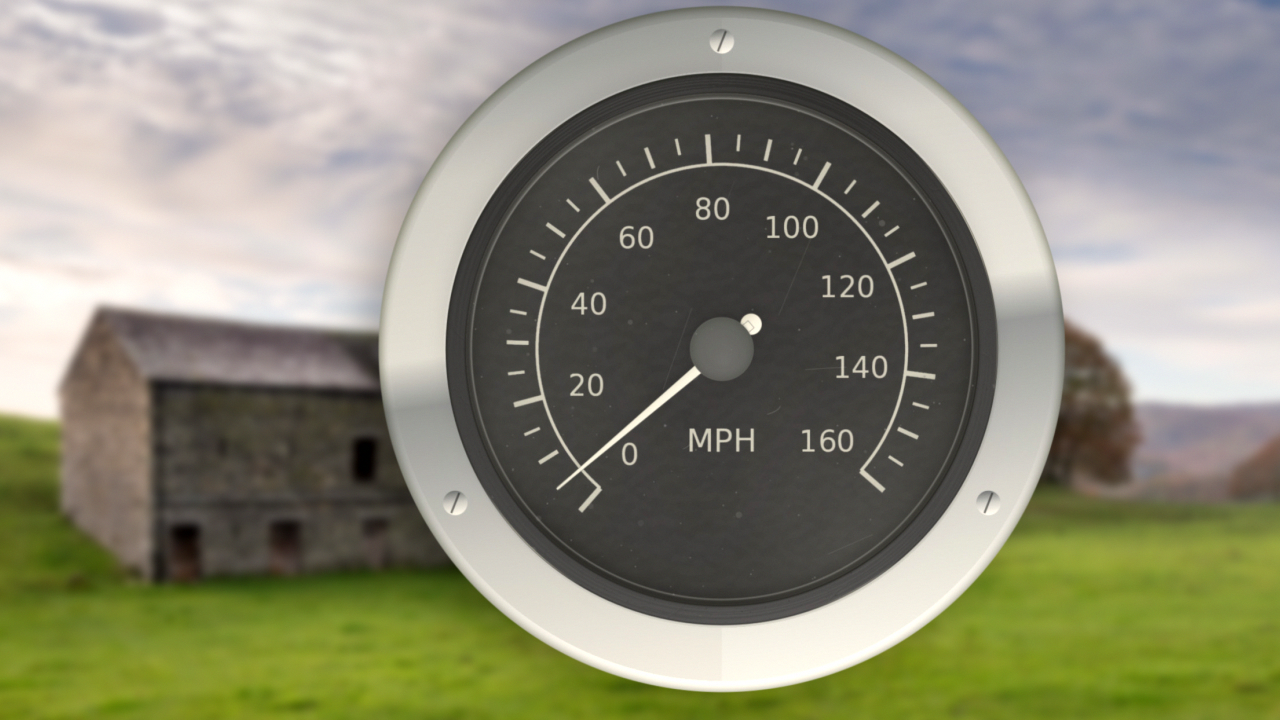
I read 5 (mph)
